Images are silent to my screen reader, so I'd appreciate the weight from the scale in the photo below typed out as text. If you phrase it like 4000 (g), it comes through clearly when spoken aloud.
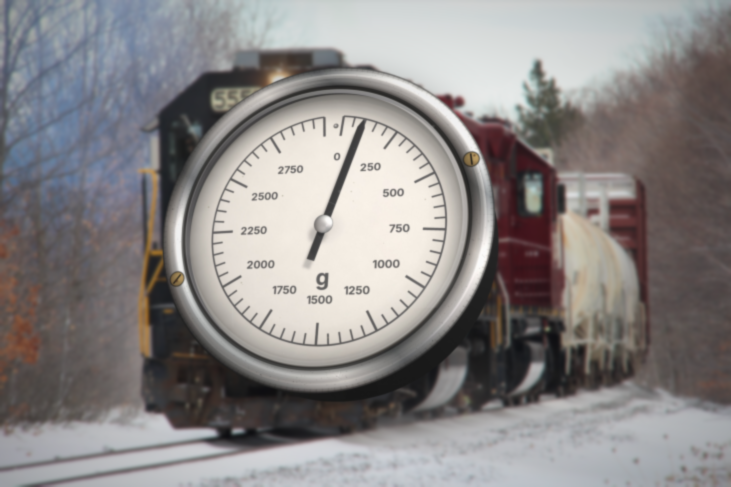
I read 100 (g)
